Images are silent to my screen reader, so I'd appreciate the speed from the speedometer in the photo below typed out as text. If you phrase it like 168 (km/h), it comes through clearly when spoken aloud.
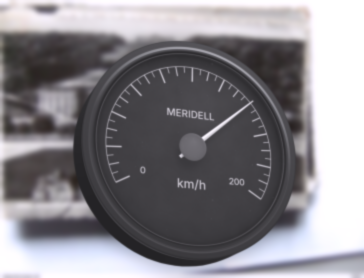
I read 140 (km/h)
